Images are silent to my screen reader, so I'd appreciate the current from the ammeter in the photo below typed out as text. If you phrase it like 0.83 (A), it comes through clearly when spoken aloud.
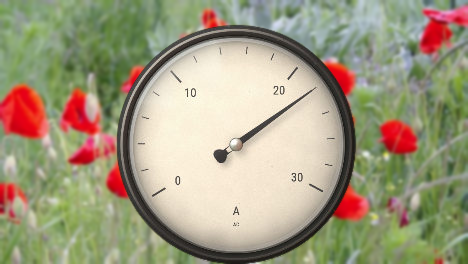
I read 22 (A)
